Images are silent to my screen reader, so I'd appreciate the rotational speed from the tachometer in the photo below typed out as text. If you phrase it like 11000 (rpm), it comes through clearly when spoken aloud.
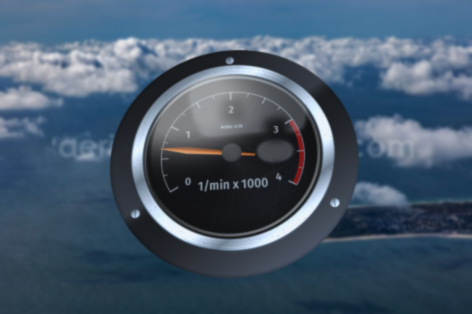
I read 625 (rpm)
